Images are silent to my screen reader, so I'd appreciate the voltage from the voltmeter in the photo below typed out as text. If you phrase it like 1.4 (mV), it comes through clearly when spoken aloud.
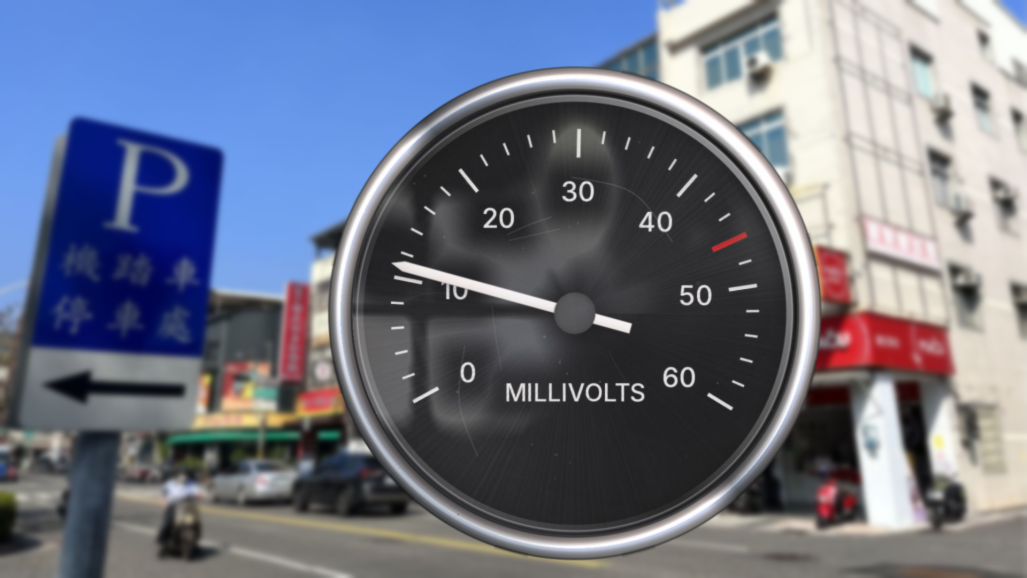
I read 11 (mV)
